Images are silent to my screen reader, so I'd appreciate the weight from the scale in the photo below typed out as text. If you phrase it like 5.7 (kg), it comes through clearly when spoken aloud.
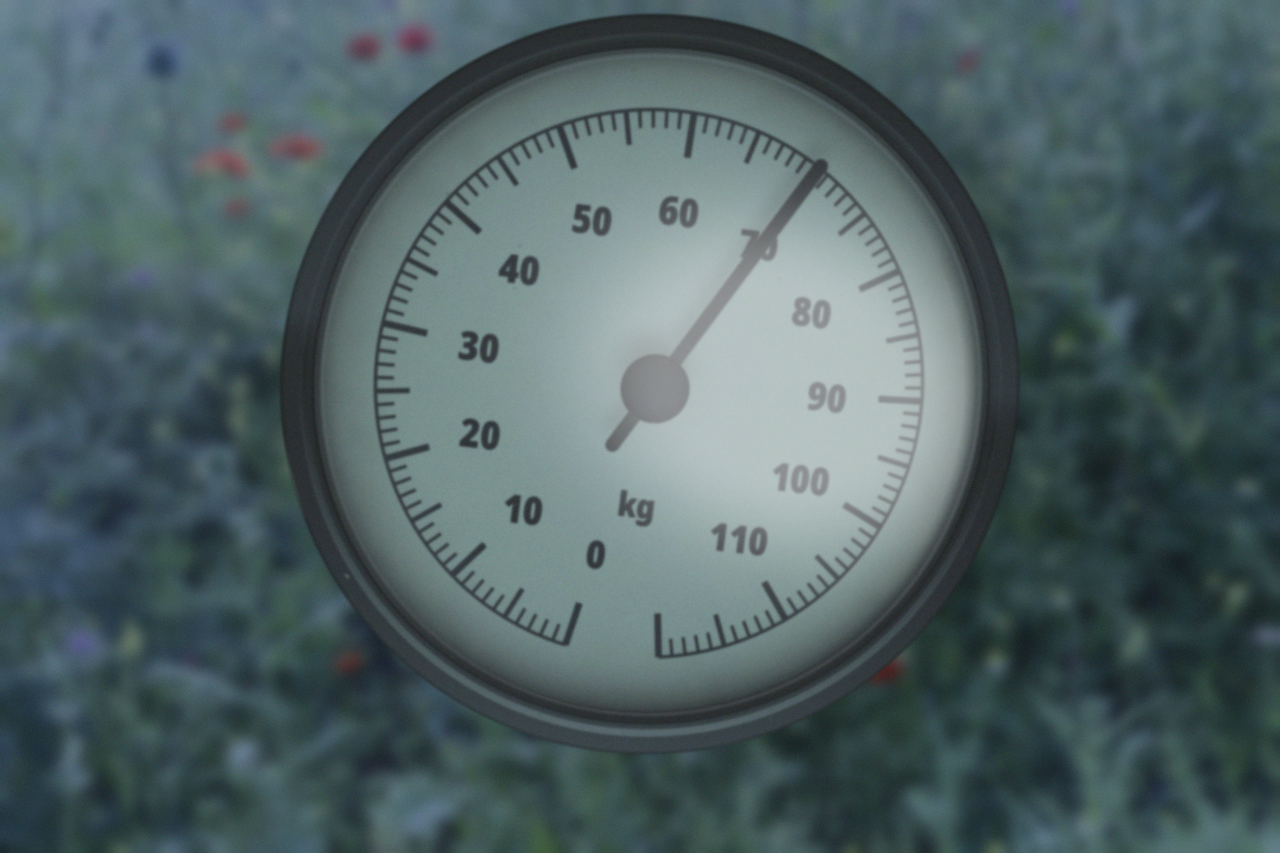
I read 70 (kg)
